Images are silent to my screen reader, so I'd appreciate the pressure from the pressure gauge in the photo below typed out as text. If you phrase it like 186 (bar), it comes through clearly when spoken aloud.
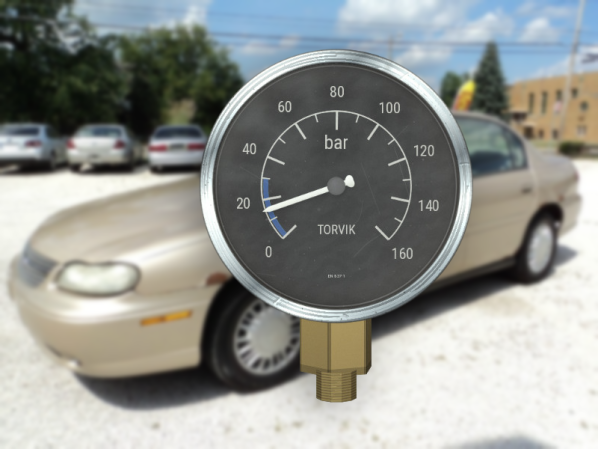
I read 15 (bar)
